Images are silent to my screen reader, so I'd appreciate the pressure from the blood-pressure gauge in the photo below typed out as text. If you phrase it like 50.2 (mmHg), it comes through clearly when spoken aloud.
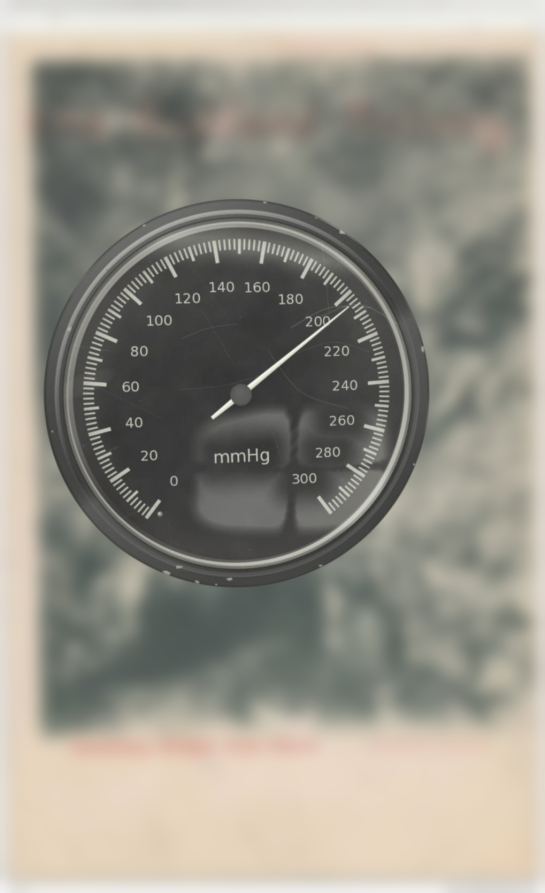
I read 204 (mmHg)
